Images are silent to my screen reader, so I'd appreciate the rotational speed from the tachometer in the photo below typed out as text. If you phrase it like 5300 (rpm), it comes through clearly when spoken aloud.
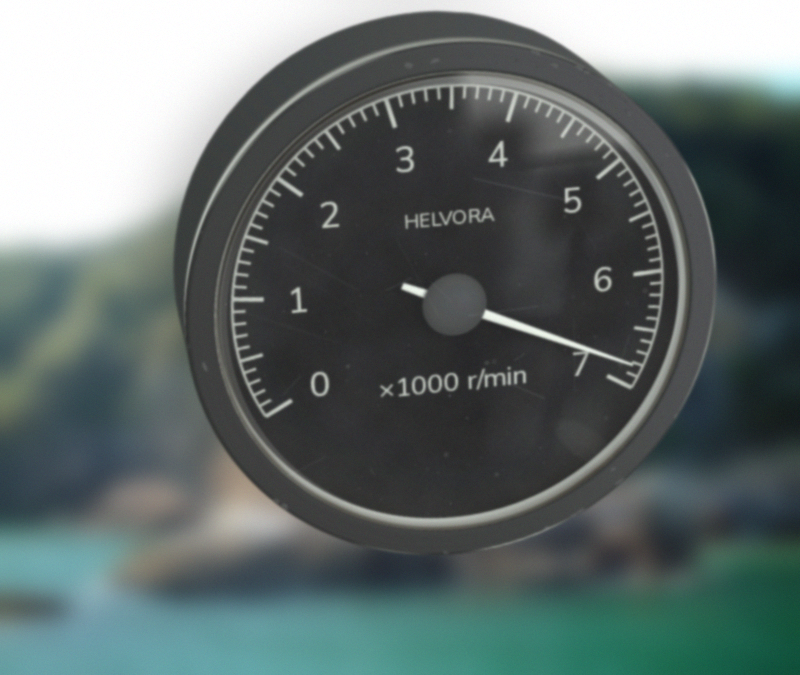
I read 6800 (rpm)
